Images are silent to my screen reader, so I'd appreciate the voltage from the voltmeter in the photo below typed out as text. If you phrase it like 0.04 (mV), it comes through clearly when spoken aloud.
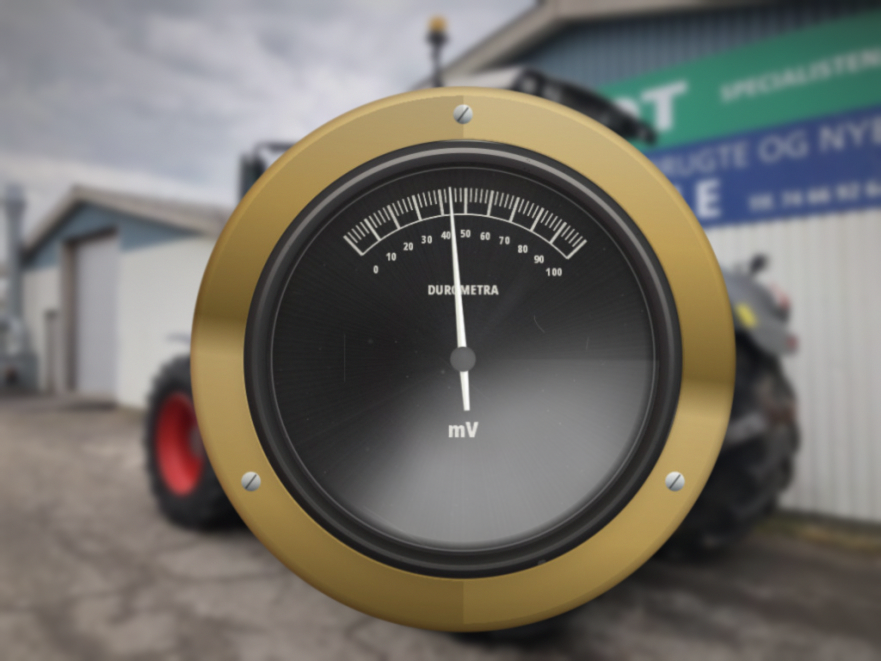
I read 44 (mV)
